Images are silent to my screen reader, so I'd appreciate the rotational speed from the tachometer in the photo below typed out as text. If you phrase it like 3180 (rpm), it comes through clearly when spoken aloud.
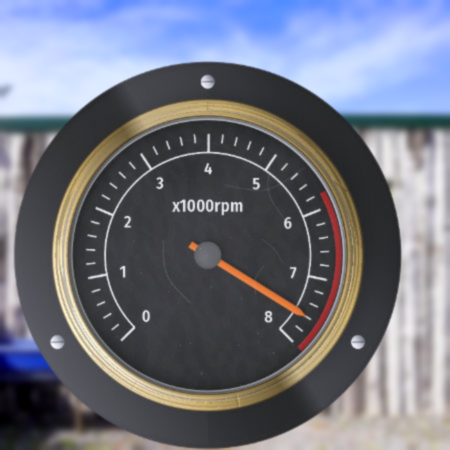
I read 7600 (rpm)
